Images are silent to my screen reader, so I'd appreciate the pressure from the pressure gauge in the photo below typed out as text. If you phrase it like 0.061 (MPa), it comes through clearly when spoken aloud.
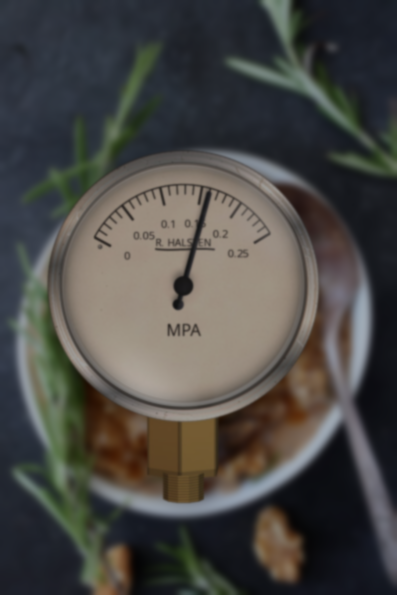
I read 0.16 (MPa)
